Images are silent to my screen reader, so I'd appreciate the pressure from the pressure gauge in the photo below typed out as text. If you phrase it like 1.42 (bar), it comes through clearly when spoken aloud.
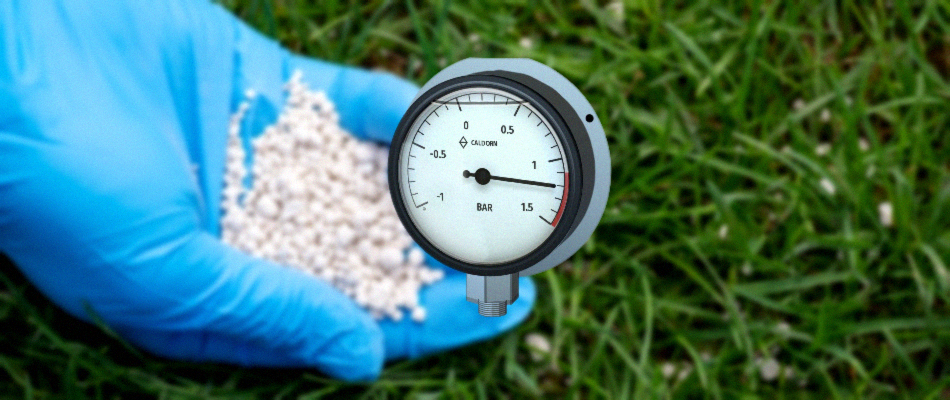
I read 1.2 (bar)
